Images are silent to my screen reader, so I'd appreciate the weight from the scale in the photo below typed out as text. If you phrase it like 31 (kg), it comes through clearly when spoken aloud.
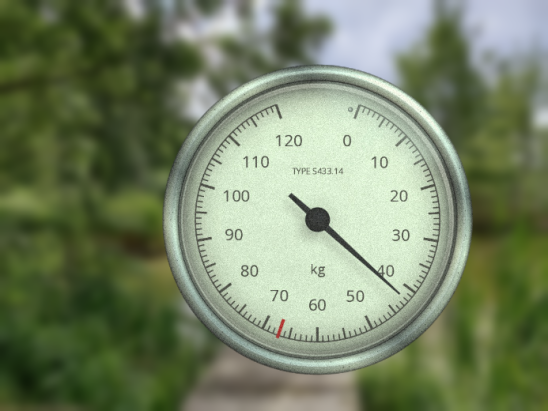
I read 42 (kg)
